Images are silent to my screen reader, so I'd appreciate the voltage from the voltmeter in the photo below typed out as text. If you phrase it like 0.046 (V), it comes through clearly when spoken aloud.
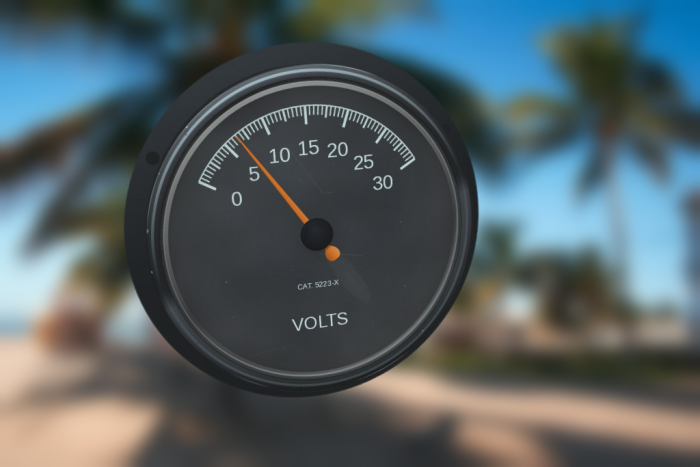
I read 6.5 (V)
